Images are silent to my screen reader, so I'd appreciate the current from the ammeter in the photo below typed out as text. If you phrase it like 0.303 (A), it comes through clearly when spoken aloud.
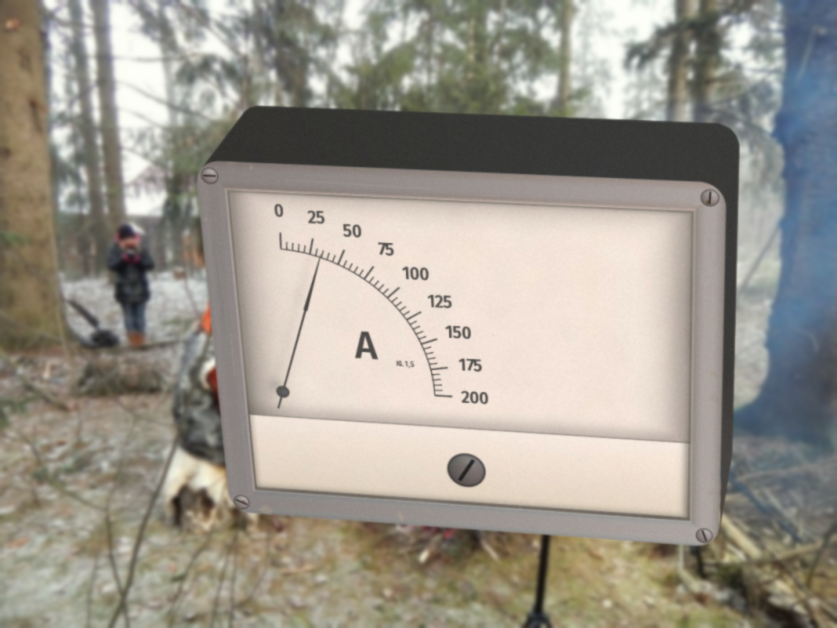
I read 35 (A)
